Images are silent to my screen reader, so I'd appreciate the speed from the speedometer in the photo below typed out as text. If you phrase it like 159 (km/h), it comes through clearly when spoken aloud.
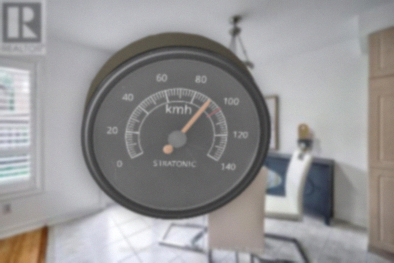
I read 90 (km/h)
